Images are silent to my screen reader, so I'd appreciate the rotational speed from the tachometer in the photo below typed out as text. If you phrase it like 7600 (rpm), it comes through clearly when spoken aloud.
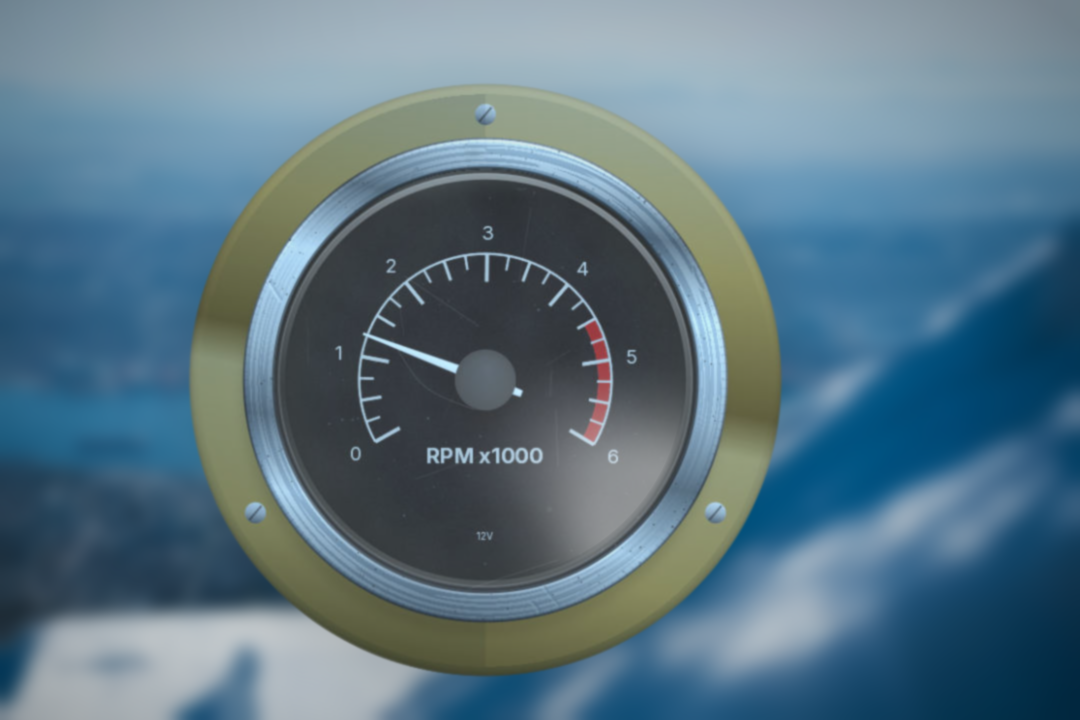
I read 1250 (rpm)
